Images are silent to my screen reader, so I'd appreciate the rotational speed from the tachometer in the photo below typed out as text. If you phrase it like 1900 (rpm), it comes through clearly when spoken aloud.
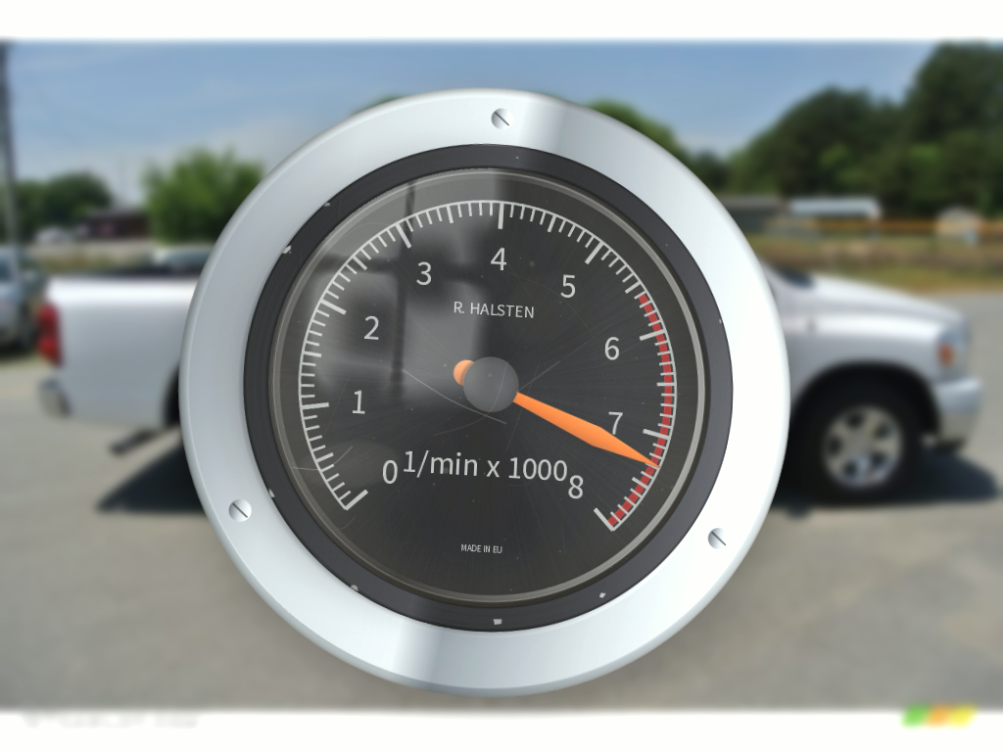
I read 7300 (rpm)
